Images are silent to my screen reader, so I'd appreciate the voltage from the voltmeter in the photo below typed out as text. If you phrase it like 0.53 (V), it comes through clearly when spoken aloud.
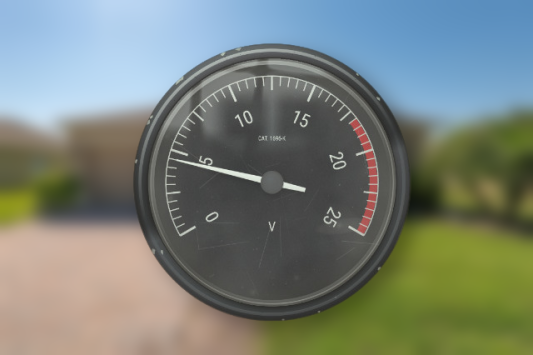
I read 4.5 (V)
